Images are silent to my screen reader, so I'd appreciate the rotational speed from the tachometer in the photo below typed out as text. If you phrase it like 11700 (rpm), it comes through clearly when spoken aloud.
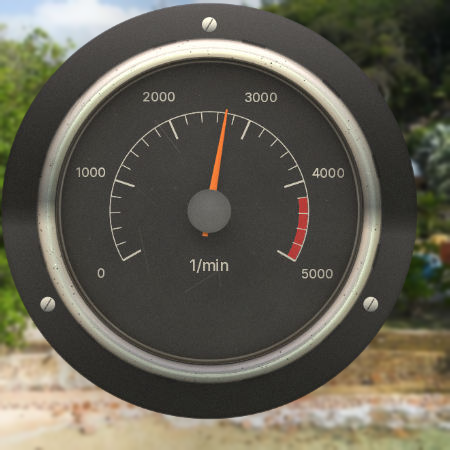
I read 2700 (rpm)
